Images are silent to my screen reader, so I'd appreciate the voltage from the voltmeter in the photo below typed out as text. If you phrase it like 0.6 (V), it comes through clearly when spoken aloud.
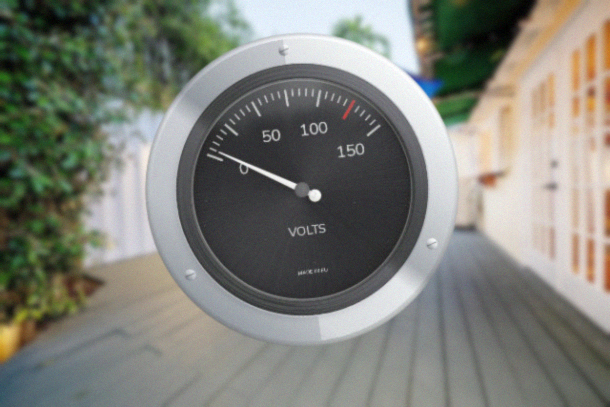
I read 5 (V)
